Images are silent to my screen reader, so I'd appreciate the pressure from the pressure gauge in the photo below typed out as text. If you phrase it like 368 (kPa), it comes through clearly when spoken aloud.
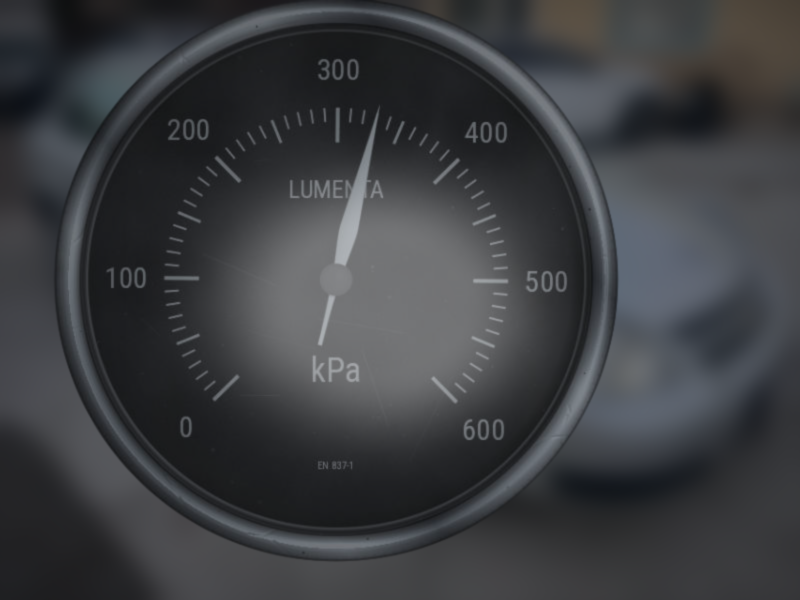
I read 330 (kPa)
